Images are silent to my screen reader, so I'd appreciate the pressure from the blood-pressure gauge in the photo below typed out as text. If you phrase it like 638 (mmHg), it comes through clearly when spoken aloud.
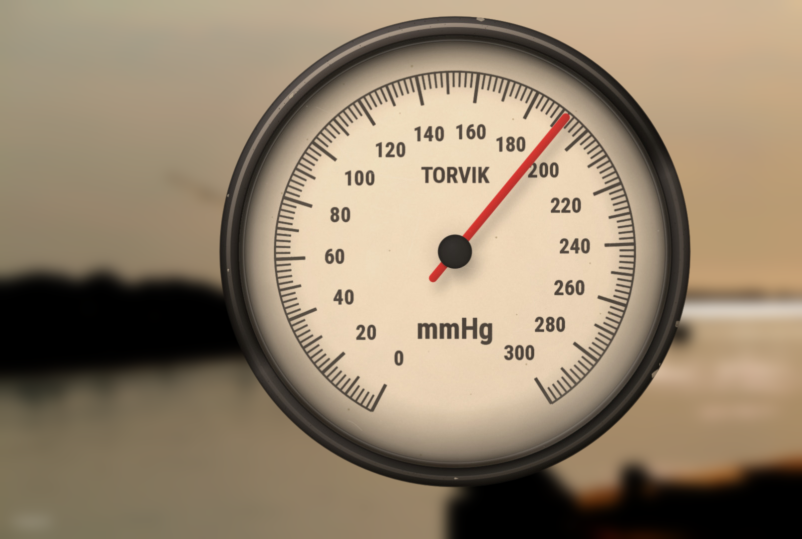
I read 192 (mmHg)
